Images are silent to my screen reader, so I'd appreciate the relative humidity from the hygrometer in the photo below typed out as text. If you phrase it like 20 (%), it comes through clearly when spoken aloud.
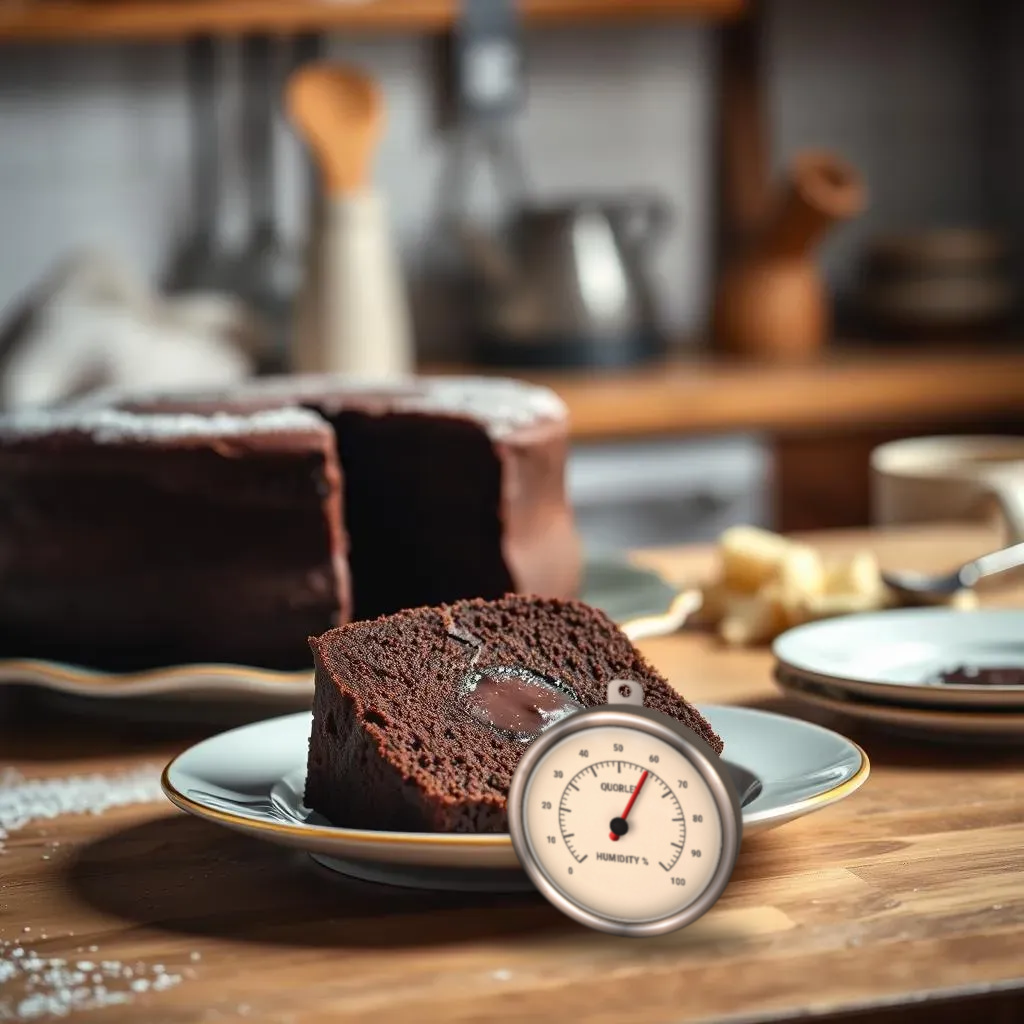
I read 60 (%)
